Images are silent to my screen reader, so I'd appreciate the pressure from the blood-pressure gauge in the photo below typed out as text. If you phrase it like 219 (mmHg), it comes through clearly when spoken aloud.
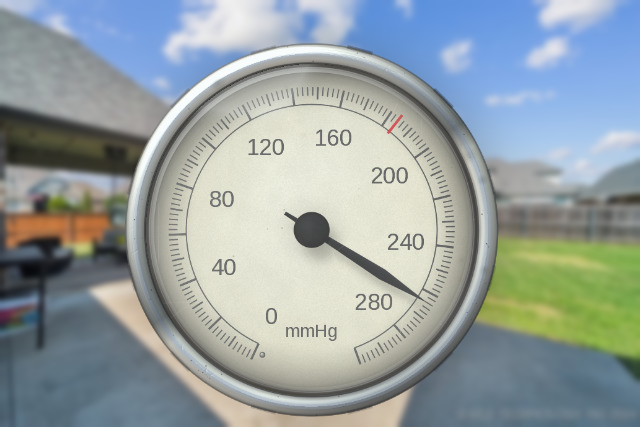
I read 264 (mmHg)
